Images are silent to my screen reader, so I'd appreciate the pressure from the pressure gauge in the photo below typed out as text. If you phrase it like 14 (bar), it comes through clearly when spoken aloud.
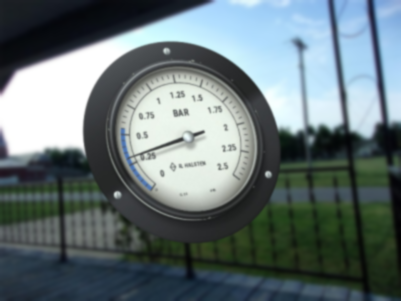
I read 0.3 (bar)
